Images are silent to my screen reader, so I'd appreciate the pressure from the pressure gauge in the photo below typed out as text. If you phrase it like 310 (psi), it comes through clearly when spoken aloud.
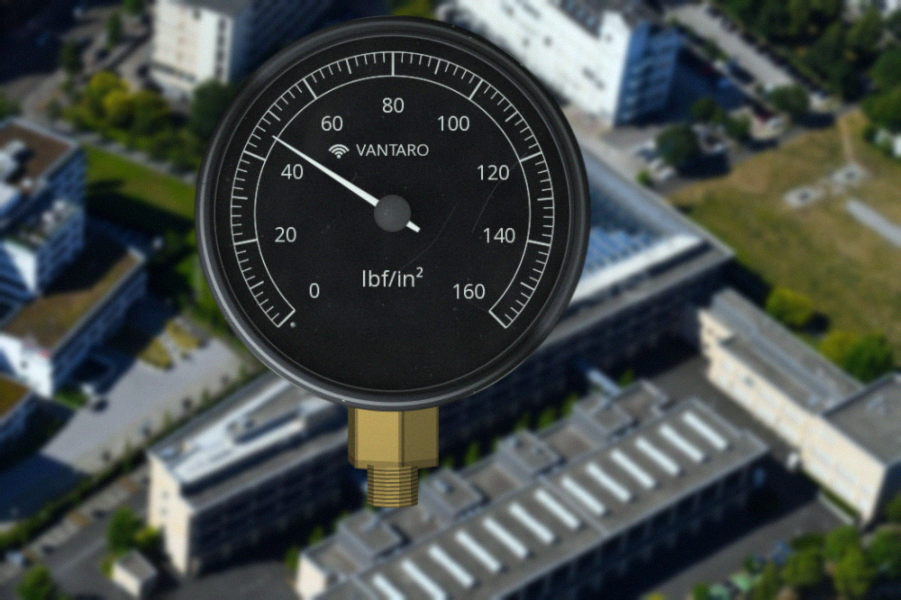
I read 46 (psi)
